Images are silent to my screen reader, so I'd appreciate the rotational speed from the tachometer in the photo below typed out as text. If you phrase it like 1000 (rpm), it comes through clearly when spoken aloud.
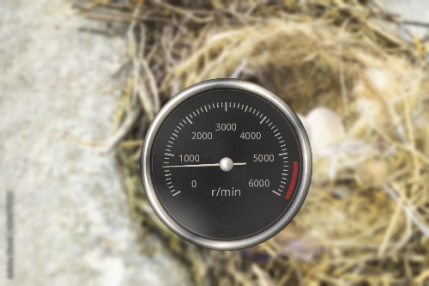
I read 700 (rpm)
